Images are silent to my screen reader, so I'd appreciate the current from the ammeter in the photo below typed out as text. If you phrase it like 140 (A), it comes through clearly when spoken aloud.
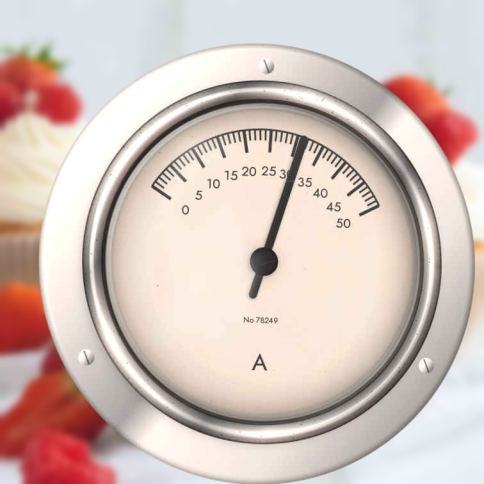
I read 31 (A)
